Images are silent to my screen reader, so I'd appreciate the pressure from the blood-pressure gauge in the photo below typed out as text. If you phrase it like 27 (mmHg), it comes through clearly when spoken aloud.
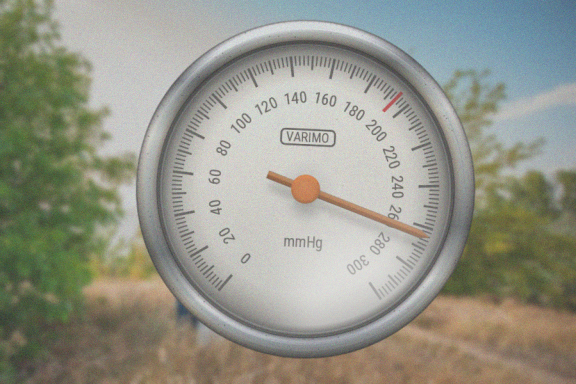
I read 264 (mmHg)
